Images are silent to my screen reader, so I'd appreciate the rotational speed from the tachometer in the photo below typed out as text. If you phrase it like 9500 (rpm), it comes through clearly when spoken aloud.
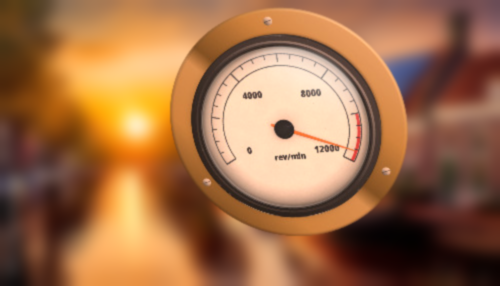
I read 11500 (rpm)
